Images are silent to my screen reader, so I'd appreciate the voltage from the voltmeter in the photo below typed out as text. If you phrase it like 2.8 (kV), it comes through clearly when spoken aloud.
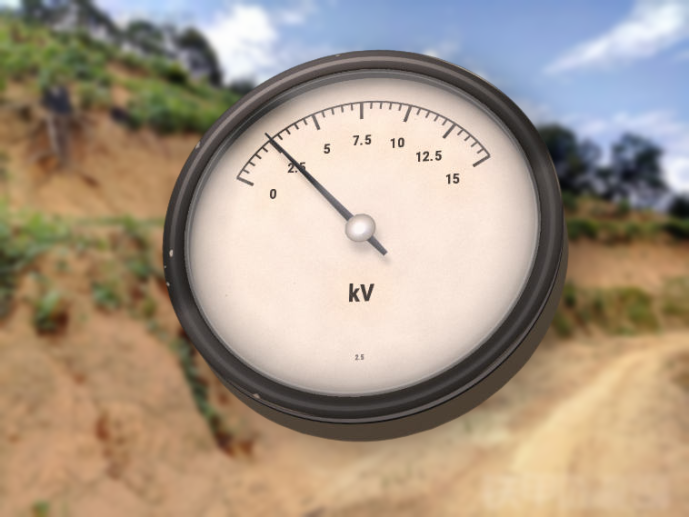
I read 2.5 (kV)
